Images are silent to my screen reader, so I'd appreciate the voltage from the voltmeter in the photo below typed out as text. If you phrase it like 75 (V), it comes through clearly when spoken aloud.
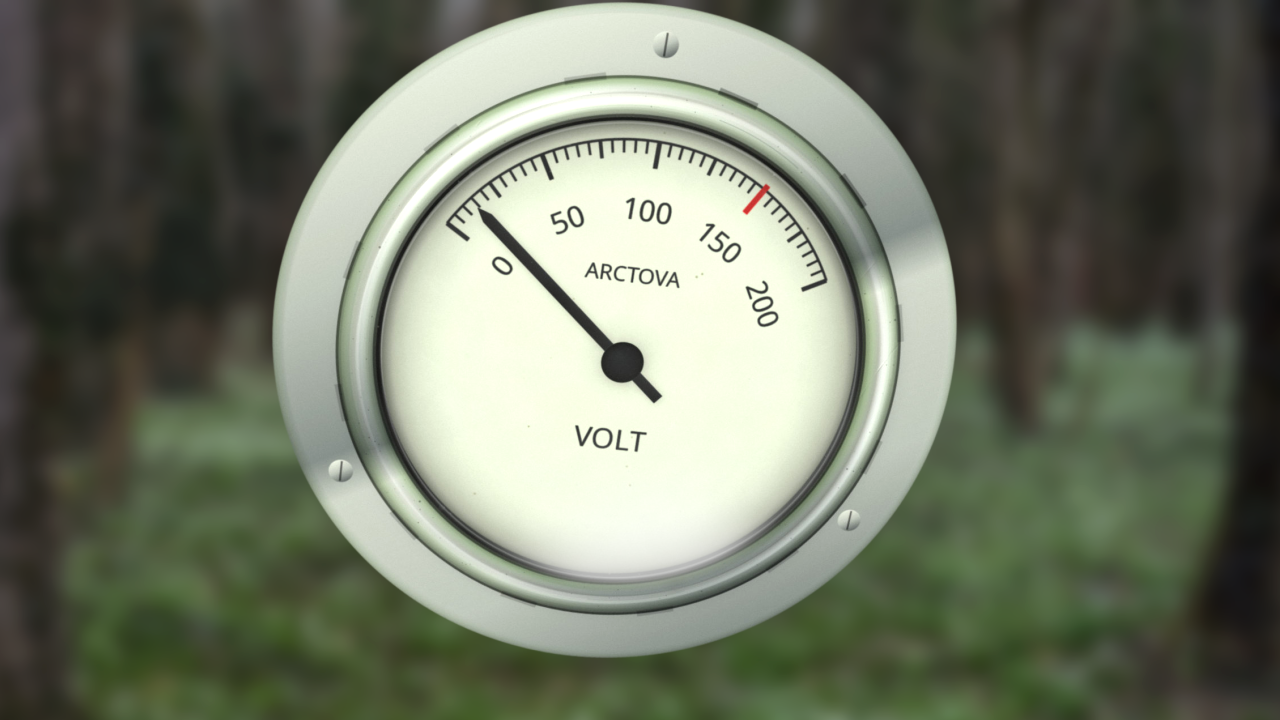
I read 15 (V)
